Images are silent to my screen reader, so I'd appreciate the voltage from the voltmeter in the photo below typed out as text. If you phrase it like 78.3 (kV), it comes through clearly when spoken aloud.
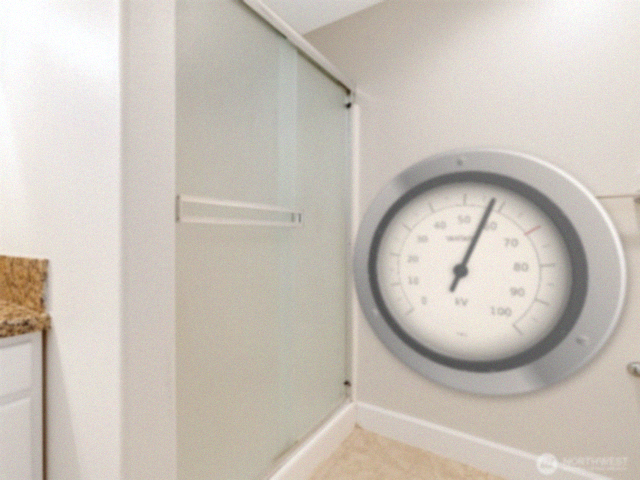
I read 57.5 (kV)
